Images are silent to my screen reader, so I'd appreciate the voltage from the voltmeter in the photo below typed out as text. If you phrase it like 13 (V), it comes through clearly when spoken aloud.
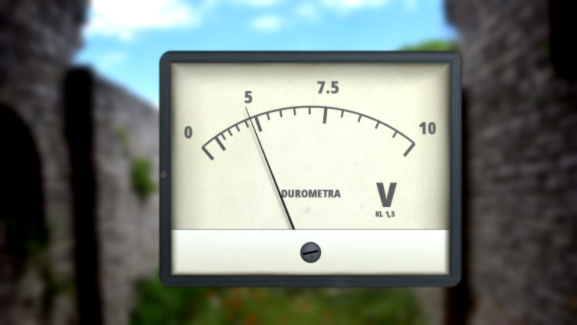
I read 4.75 (V)
